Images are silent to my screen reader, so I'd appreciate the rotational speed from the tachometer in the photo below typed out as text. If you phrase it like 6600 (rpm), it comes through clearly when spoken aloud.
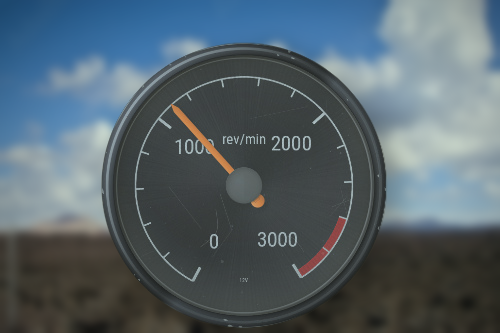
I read 1100 (rpm)
